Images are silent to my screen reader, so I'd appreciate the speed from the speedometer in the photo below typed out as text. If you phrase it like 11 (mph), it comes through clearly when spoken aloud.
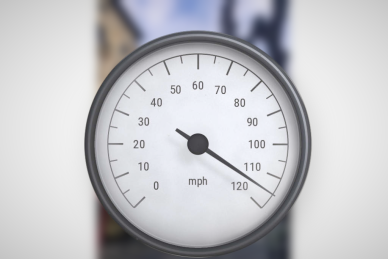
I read 115 (mph)
